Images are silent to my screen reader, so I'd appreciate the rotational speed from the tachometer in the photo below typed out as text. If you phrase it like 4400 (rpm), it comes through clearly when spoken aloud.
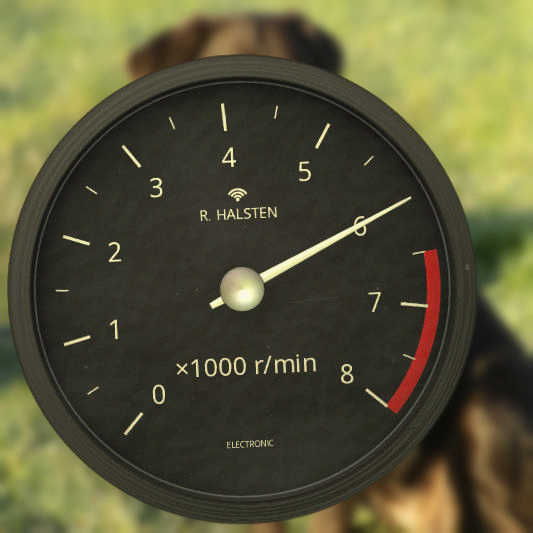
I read 6000 (rpm)
